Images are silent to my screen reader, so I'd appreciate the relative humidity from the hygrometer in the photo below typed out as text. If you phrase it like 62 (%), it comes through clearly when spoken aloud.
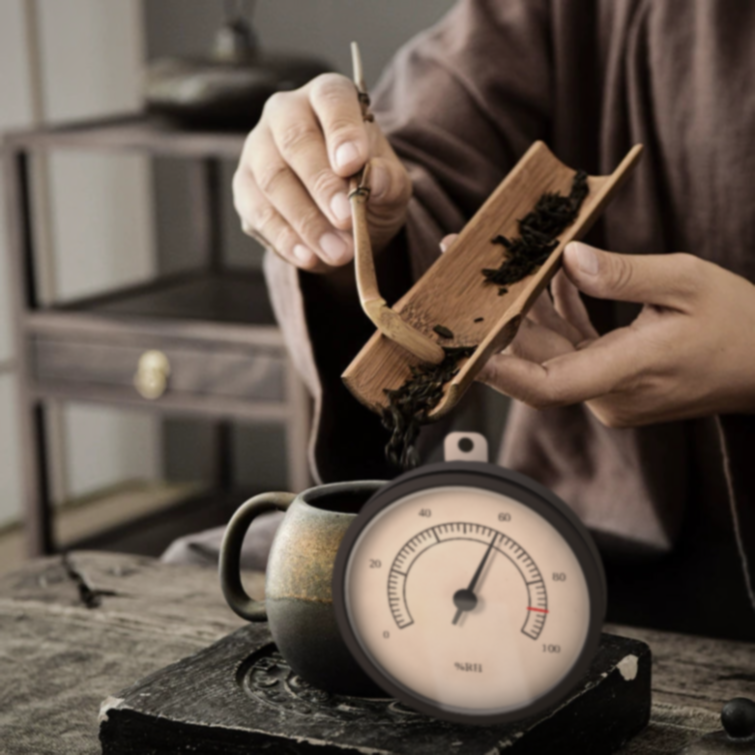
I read 60 (%)
